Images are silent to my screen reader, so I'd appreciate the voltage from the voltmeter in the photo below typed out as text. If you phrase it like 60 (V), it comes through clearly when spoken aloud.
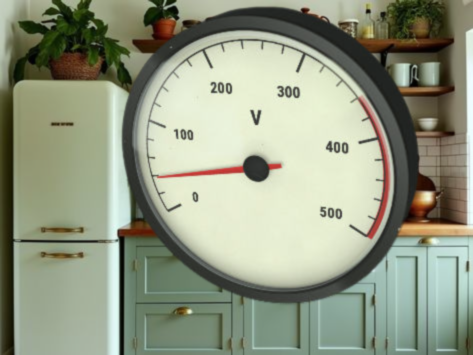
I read 40 (V)
